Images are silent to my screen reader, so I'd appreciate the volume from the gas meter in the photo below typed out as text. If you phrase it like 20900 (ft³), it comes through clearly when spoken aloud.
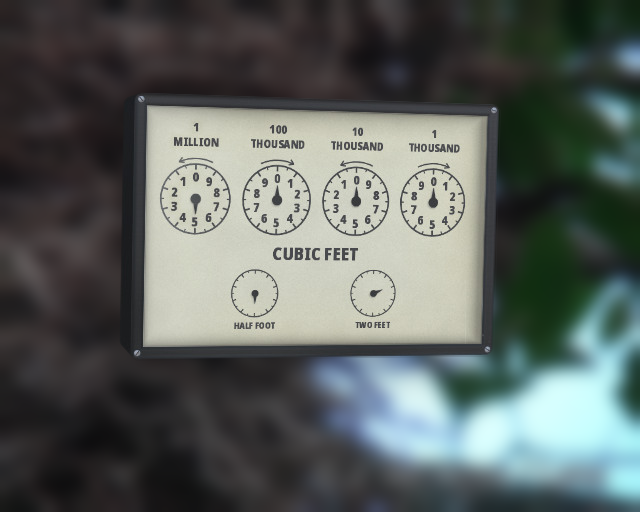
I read 500000 (ft³)
